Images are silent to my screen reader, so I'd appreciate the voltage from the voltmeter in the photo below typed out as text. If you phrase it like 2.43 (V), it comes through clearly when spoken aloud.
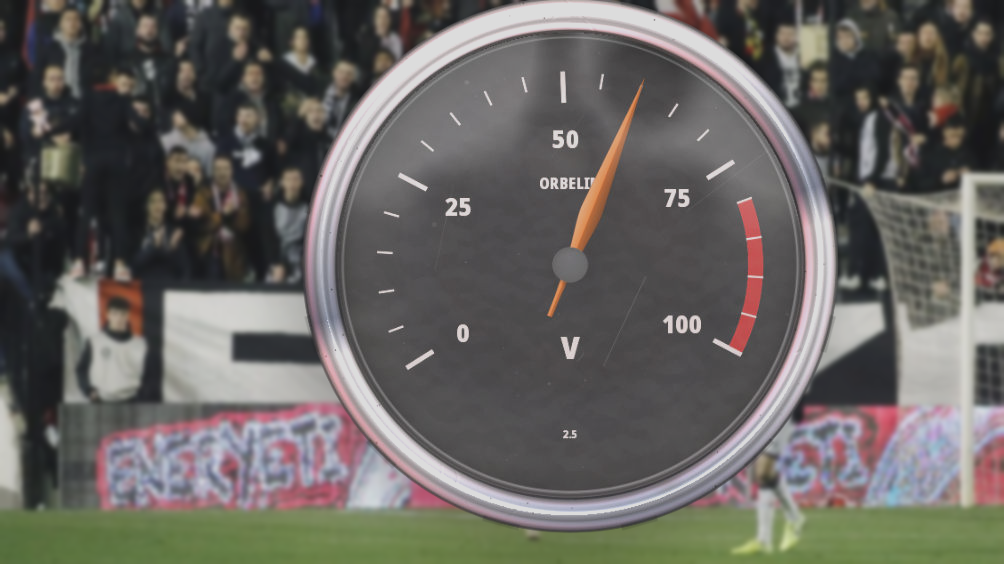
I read 60 (V)
